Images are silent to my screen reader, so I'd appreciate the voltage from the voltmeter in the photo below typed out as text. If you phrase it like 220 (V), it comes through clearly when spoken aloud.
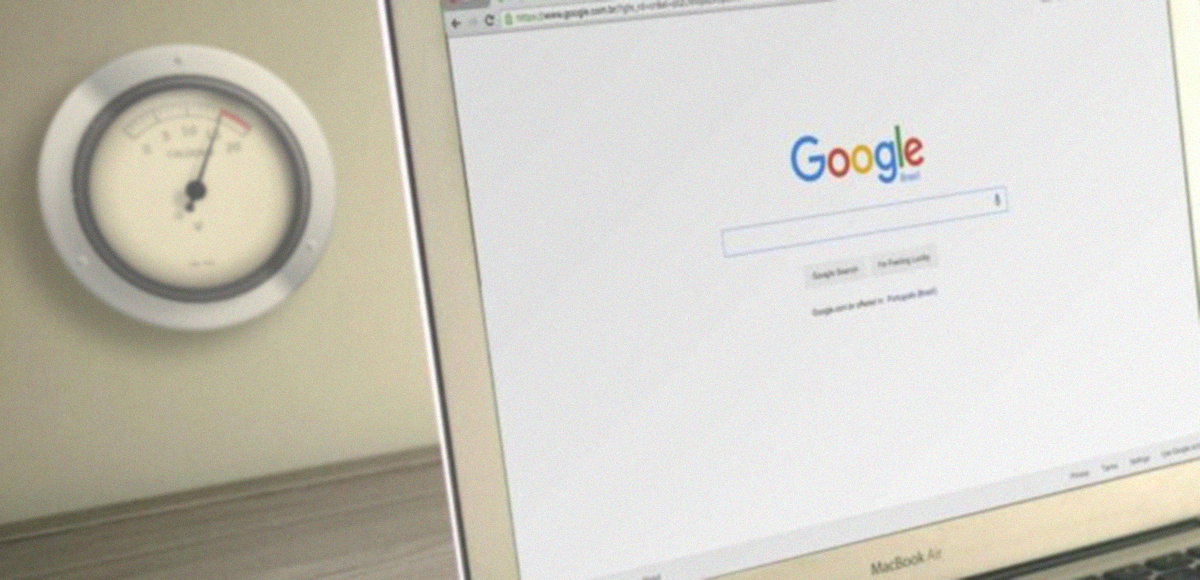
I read 15 (V)
